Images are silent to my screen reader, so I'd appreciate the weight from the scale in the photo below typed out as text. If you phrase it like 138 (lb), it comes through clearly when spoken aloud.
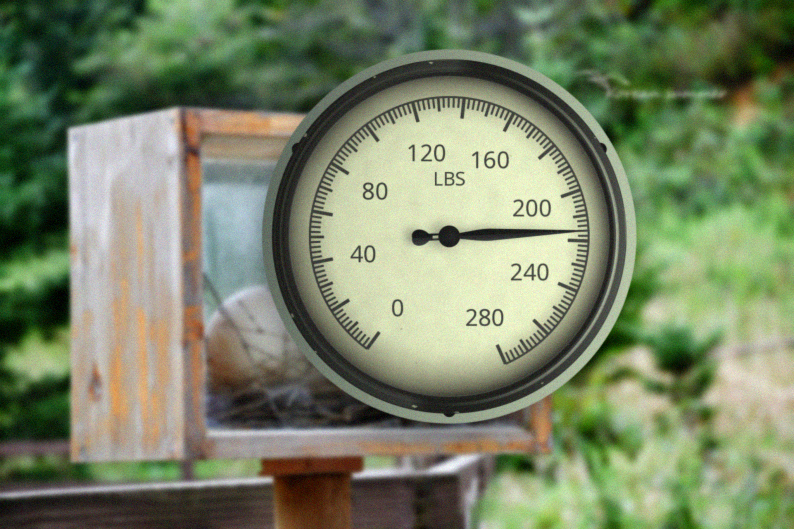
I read 216 (lb)
